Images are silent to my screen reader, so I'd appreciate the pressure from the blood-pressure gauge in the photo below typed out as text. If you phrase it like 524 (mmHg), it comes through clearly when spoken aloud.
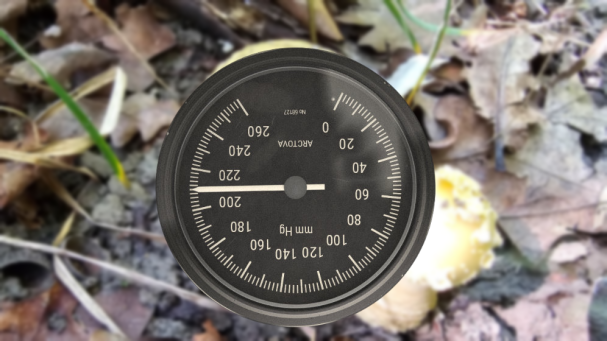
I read 210 (mmHg)
